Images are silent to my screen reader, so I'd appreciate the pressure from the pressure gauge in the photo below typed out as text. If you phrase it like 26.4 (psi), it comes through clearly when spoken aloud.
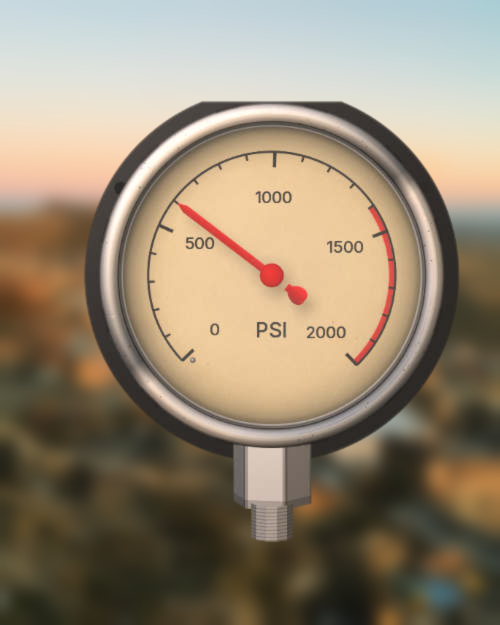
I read 600 (psi)
